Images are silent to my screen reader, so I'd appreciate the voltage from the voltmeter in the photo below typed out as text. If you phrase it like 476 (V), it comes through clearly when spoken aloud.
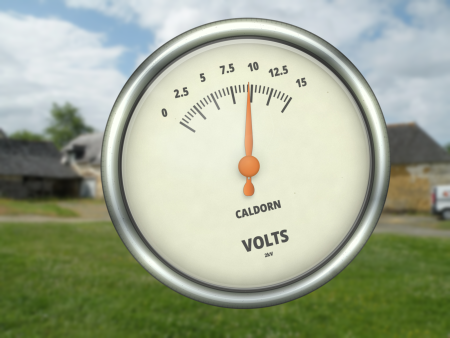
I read 9.5 (V)
